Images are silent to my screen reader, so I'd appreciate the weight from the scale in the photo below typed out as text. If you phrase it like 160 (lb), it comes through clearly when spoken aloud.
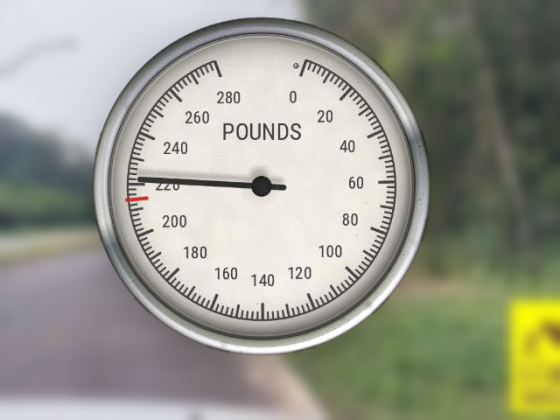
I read 222 (lb)
